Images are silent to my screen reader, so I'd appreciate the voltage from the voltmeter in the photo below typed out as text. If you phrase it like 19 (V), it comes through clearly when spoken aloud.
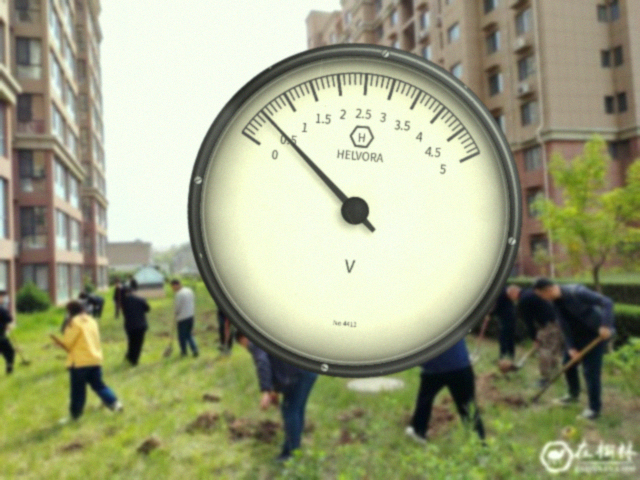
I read 0.5 (V)
